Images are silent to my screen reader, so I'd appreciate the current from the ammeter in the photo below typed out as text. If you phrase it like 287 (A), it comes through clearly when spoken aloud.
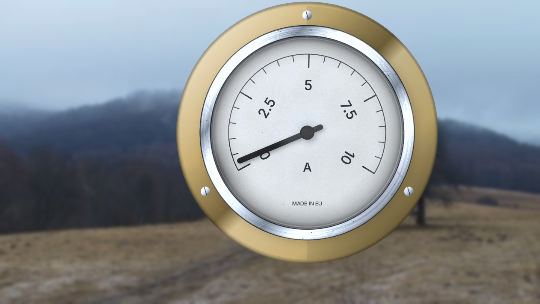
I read 0.25 (A)
